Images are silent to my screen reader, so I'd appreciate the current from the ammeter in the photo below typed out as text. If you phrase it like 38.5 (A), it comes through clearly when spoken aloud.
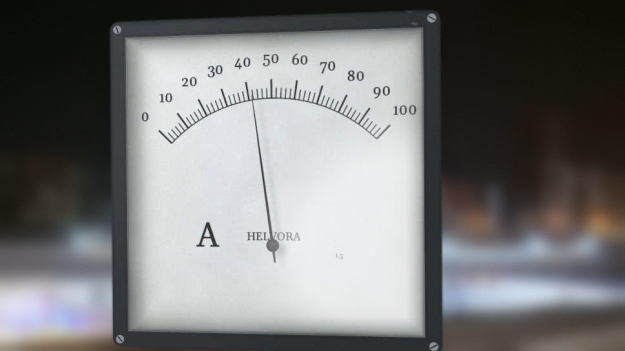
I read 42 (A)
